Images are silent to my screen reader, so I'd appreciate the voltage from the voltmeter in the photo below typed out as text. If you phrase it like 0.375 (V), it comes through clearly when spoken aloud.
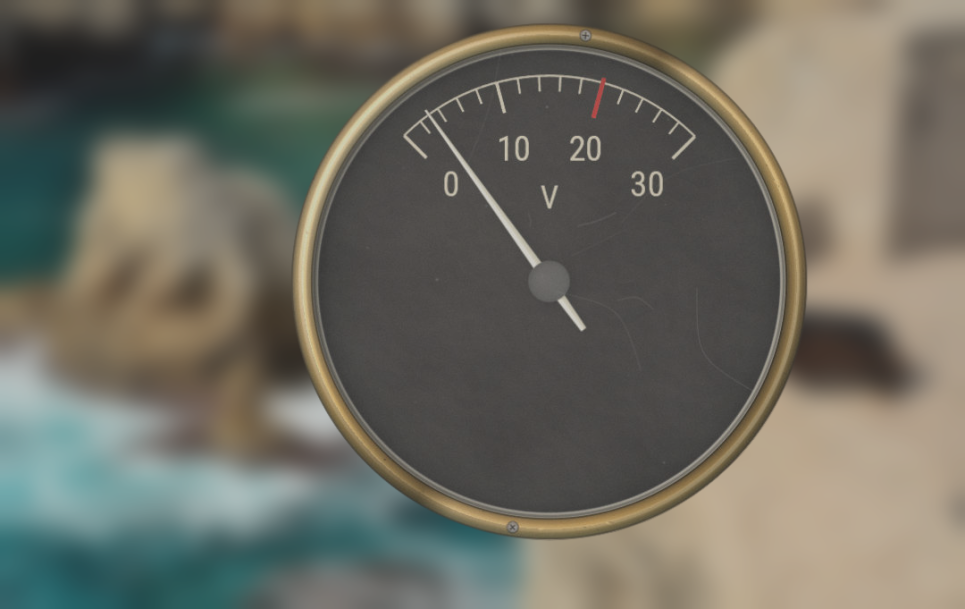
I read 3 (V)
